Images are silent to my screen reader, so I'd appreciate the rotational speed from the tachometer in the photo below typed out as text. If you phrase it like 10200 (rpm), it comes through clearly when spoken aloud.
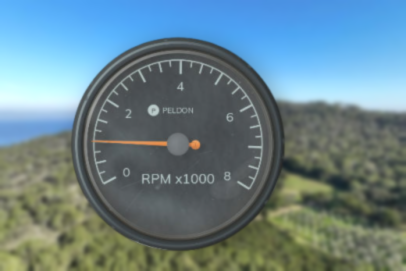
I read 1000 (rpm)
